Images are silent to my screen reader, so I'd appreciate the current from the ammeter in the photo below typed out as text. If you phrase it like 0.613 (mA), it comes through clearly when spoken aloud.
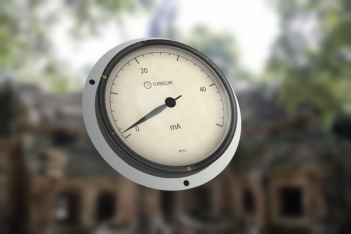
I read 1 (mA)
